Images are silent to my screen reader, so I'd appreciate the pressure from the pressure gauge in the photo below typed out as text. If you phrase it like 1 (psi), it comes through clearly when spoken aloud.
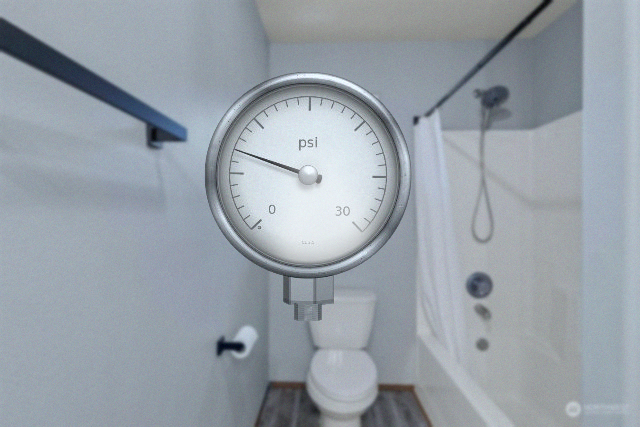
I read 7 (psi)
